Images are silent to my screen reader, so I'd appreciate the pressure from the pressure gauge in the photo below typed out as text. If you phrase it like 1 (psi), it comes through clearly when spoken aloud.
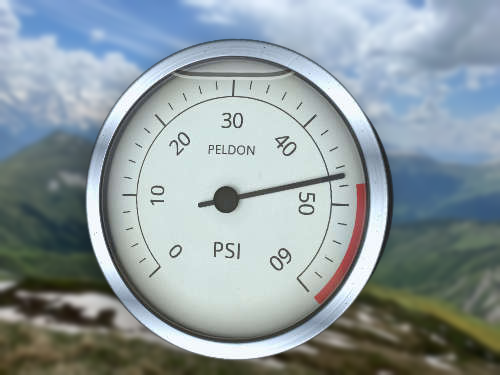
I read 47 (psi)
